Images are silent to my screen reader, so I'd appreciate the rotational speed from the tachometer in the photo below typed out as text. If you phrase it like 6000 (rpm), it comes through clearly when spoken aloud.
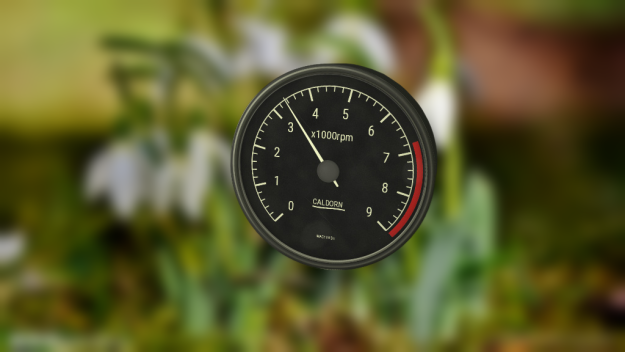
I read 3400 (rpm)
